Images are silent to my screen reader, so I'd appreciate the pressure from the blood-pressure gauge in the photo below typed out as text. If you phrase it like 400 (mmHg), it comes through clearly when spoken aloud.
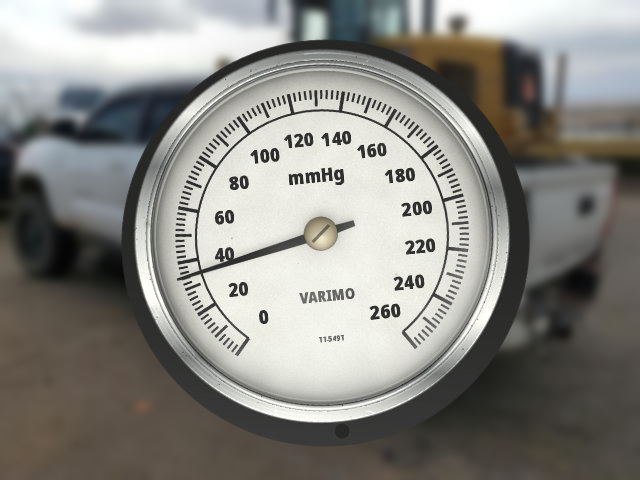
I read 34 (mmHg)
